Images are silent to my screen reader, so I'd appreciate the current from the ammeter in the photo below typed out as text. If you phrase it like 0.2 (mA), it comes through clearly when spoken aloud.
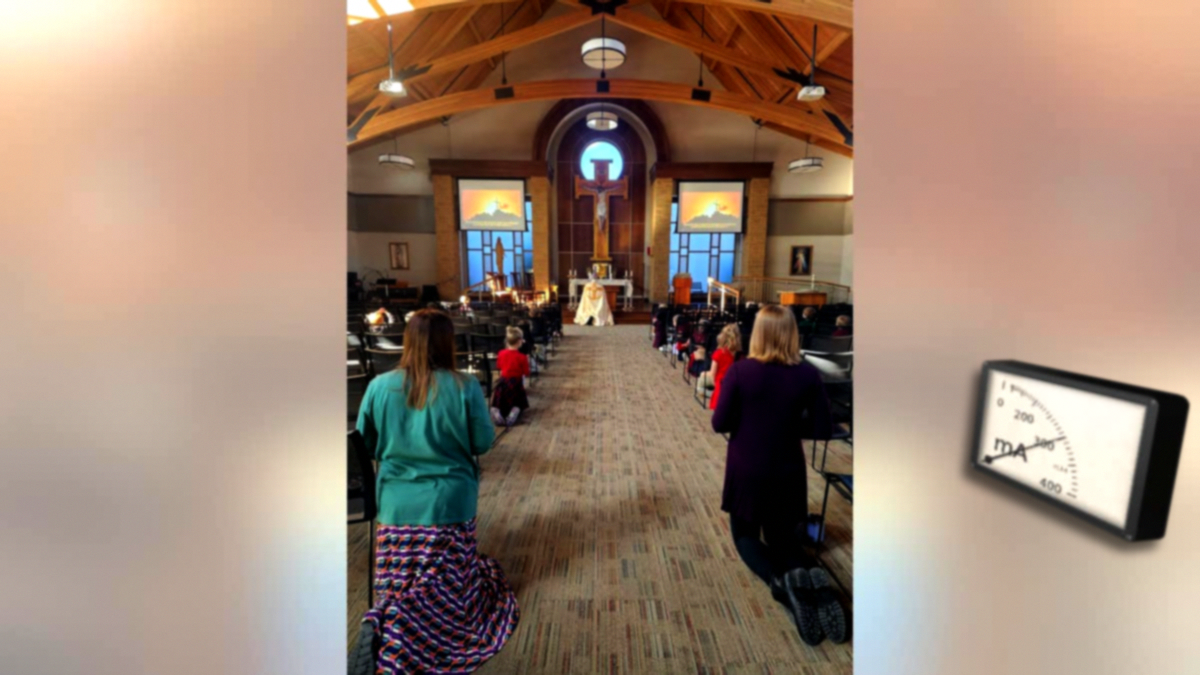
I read 300 (mA)
